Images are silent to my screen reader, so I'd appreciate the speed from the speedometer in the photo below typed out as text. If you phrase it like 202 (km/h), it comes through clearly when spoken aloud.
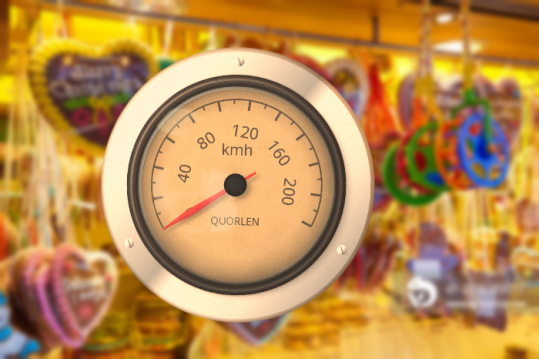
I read 0 (km/h)
